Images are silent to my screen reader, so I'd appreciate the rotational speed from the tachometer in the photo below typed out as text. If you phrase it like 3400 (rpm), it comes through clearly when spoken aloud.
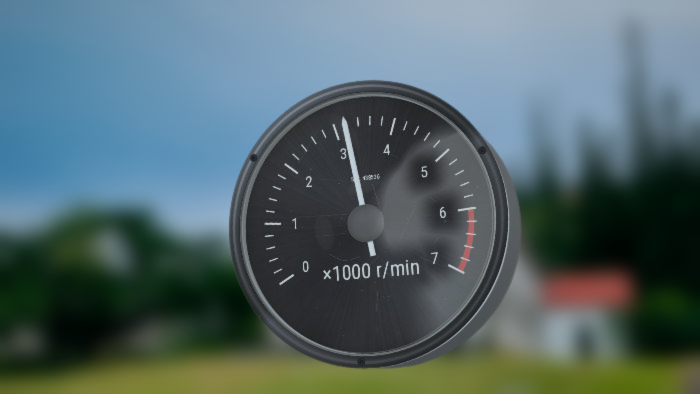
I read 3200 (rpm)
